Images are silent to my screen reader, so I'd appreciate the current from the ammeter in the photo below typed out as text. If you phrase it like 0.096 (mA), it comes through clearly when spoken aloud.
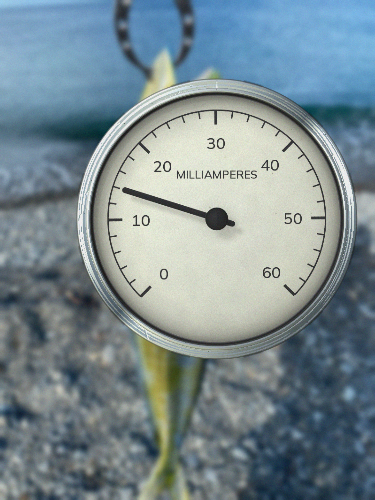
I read 14 (mA)
